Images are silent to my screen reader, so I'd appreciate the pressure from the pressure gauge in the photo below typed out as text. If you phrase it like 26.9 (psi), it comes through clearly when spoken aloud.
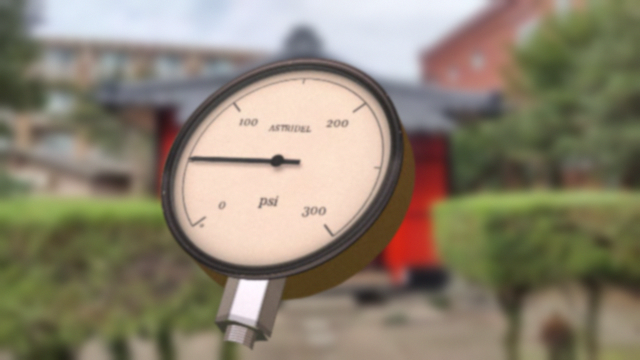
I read 50 (psi)
